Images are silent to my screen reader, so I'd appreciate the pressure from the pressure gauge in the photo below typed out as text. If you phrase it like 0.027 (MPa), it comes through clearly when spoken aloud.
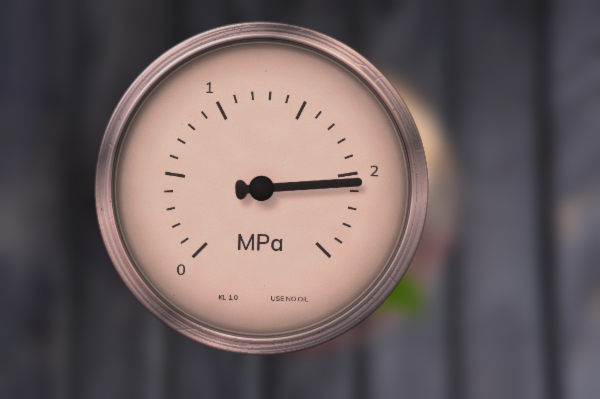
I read 2.05 (MPa)
